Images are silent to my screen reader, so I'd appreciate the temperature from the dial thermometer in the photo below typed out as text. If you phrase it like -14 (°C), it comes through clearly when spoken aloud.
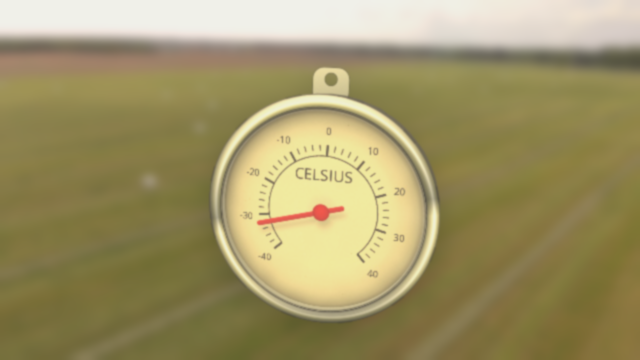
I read -32 (°C)
